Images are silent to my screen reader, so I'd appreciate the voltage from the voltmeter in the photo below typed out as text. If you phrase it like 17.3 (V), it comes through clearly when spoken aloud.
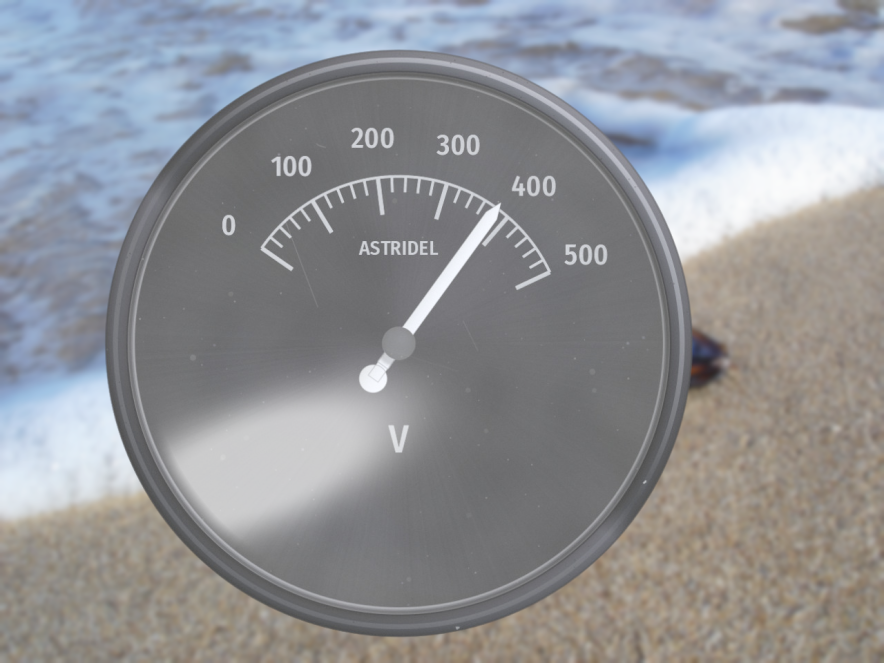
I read 380 (V)
